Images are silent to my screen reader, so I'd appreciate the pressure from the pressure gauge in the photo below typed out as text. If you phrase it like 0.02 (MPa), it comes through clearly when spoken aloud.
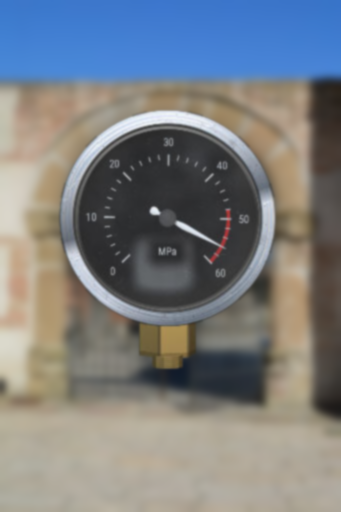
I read 56 (MPa)
